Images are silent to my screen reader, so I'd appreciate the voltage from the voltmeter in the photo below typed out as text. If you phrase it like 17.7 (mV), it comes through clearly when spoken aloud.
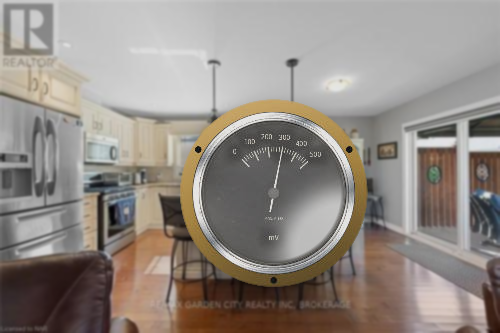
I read 300 (mV)
